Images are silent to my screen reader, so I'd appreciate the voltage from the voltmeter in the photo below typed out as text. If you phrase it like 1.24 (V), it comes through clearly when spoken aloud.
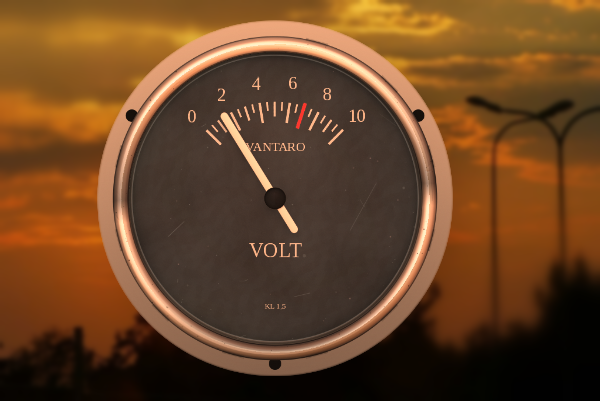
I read 1.5 (V)
